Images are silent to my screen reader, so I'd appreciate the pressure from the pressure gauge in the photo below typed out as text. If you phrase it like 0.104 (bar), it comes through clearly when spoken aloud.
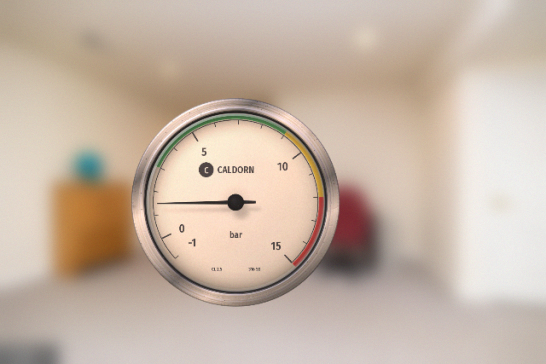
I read 1.5 (bar)
